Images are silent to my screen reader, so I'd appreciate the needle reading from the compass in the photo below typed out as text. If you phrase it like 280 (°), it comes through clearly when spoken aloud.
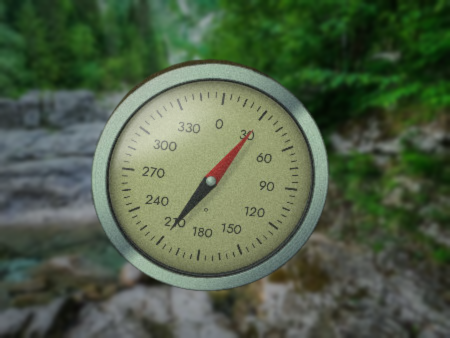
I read 30 (°)
